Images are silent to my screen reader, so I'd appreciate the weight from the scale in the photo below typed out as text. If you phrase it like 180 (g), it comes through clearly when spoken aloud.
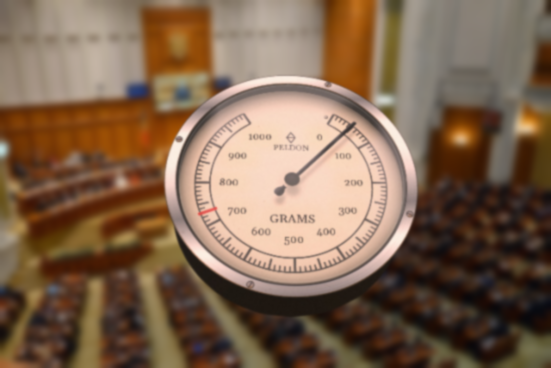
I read 50 (g)
